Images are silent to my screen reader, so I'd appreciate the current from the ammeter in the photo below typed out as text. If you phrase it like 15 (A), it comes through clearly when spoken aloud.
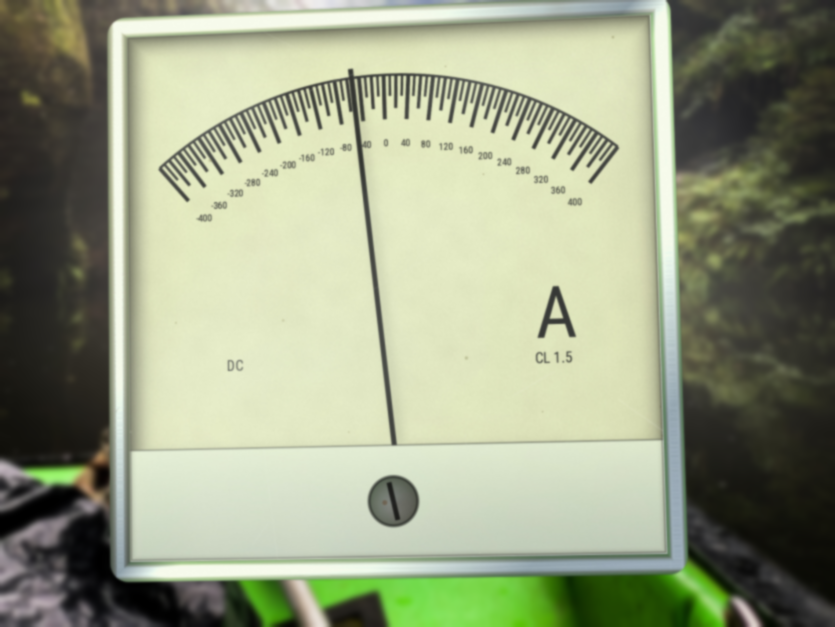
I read -50 (A)
